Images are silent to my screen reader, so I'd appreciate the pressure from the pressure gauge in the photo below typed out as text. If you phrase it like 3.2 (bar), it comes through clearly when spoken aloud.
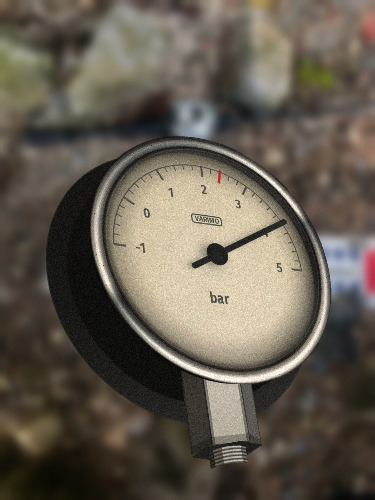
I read 4 (bar)
